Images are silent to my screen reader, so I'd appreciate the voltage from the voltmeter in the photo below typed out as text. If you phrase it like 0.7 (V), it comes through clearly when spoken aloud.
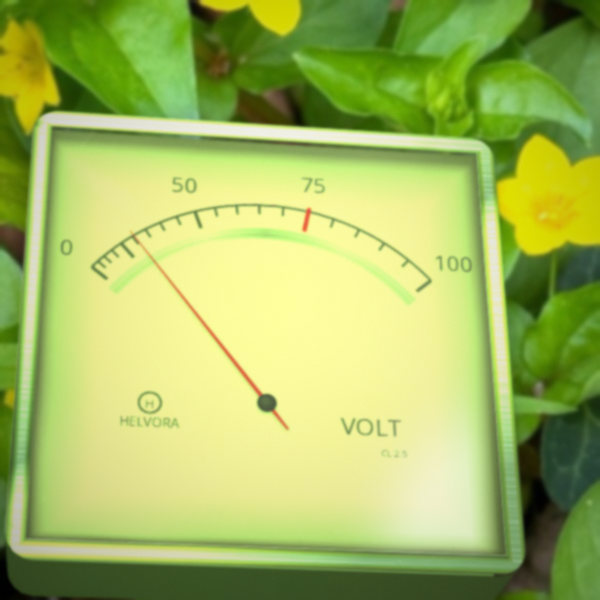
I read 30 (V)
